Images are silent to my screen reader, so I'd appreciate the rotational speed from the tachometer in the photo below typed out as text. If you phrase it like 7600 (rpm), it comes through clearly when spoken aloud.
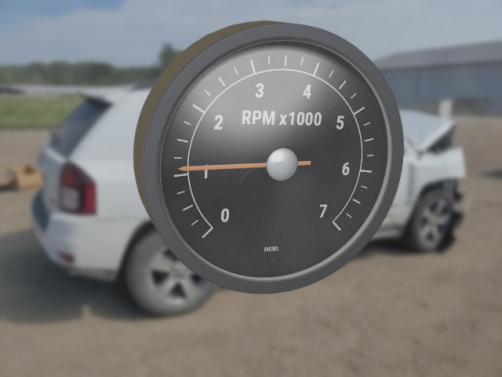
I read 1125 (rpm)
